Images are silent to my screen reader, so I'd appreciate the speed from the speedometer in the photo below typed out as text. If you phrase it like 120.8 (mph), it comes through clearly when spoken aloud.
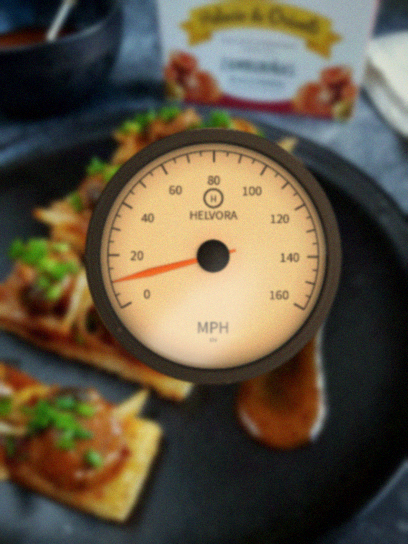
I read 10 (mph)
